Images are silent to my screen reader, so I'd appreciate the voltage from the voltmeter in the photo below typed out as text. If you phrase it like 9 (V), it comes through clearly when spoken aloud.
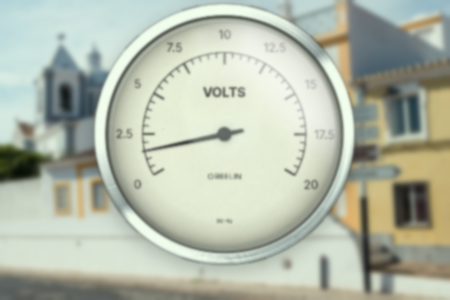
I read 1.5 (V)
